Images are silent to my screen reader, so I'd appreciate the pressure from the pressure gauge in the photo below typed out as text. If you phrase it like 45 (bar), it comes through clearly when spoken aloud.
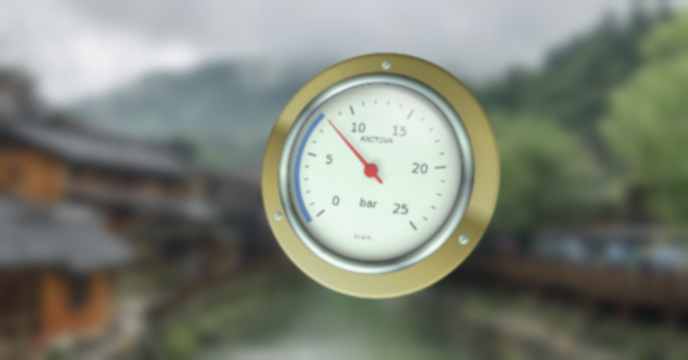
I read 8 (bar)
